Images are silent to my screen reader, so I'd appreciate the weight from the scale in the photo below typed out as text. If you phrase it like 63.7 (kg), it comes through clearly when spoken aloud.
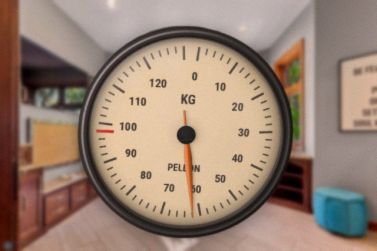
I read 62 (kg)
